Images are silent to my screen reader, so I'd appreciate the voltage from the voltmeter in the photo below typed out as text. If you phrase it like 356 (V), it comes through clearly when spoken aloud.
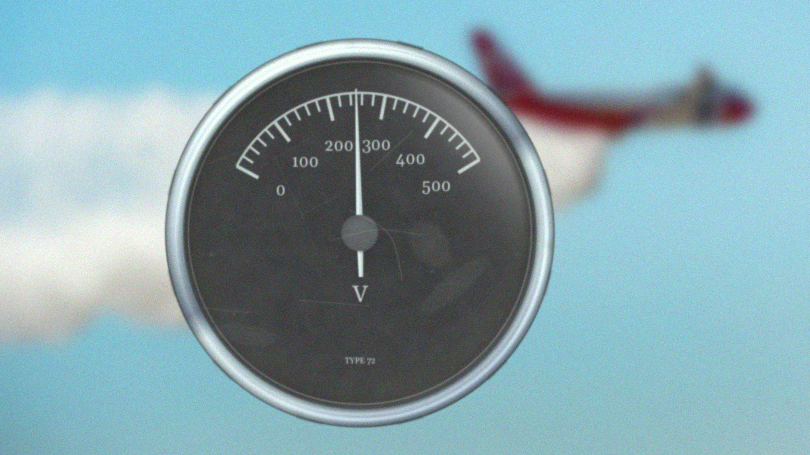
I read 250 (V)
